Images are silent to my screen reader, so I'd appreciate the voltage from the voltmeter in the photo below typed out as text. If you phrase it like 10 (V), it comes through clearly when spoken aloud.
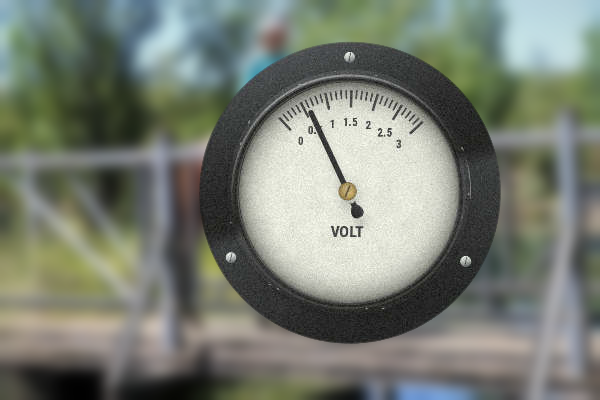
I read 0.6 (V)
